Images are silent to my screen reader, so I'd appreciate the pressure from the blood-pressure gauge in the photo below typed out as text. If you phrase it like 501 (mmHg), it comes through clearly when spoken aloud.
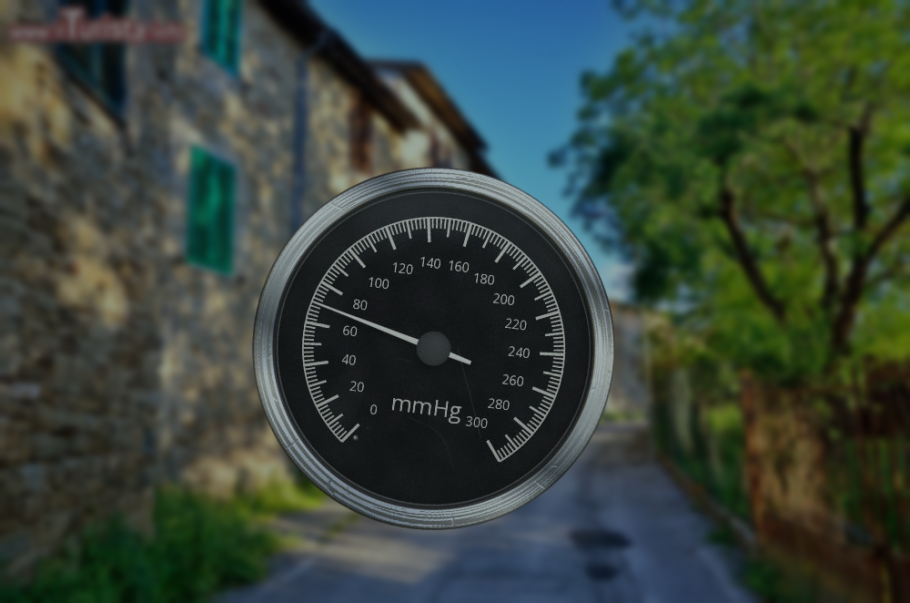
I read 70 (mmHg)
